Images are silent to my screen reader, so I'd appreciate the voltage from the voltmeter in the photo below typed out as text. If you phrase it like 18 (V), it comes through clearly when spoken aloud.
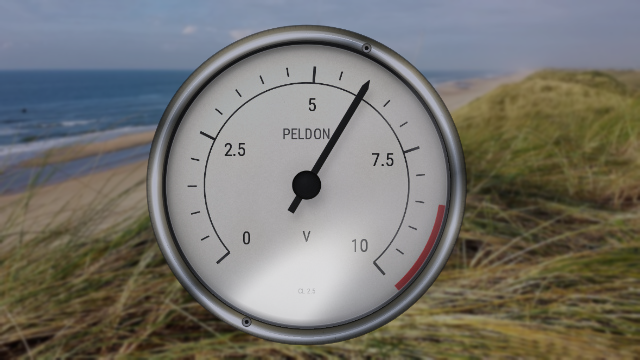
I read 6 (V)
